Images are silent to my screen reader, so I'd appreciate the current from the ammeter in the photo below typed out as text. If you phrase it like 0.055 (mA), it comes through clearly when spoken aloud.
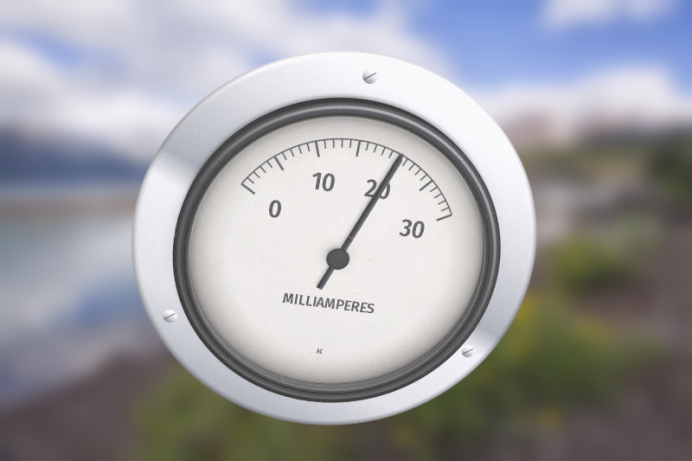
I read 20 (mA)
